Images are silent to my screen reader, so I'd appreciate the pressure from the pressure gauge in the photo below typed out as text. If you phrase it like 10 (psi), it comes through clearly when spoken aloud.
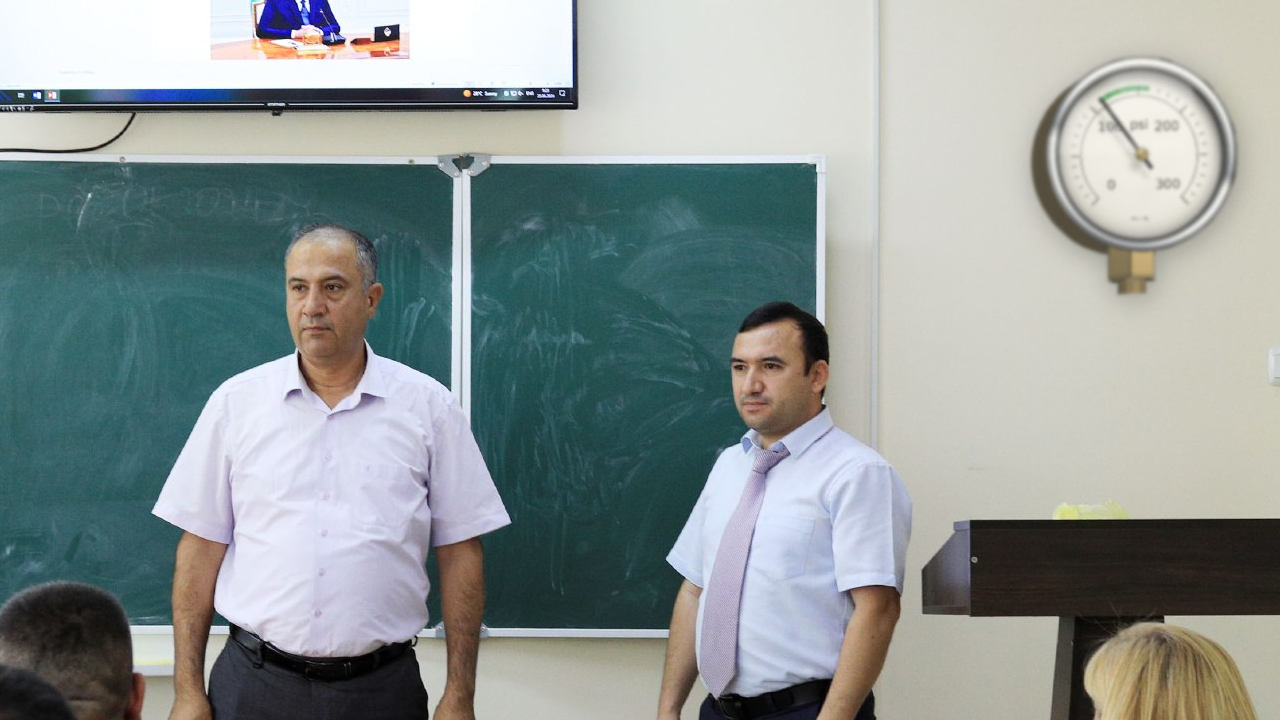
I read 110 (psi)
